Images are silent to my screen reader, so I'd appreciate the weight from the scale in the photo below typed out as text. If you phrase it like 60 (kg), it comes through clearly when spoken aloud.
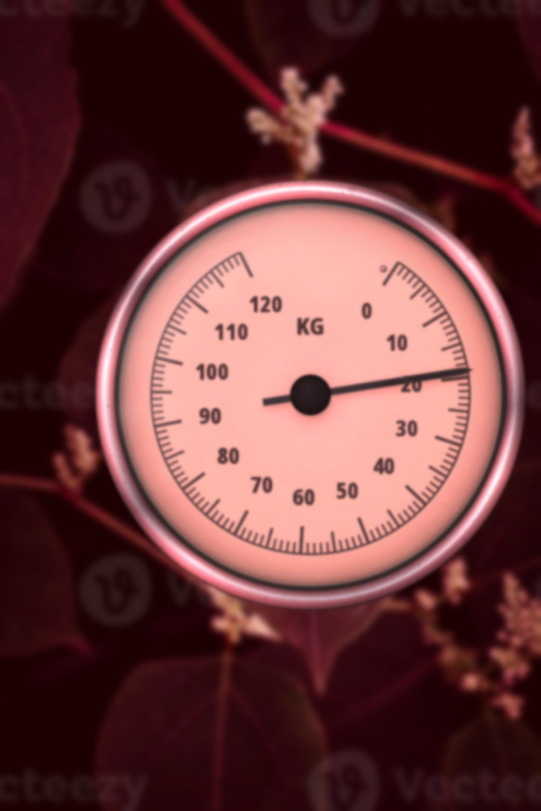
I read 19 (kg)
